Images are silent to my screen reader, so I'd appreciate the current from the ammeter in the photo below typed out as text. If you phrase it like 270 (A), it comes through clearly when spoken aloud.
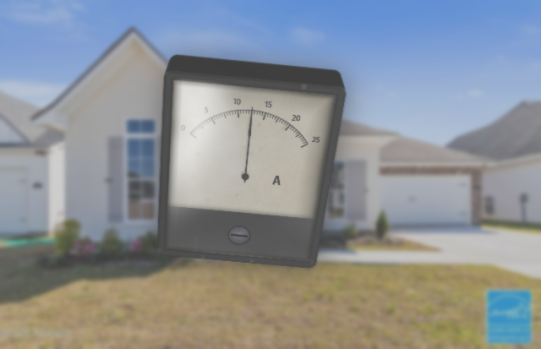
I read 12.5 (A)
